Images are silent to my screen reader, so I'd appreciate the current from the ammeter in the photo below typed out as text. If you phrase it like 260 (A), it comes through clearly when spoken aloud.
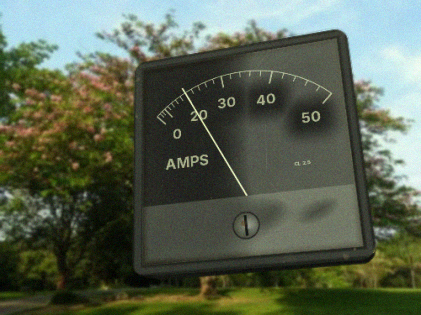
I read 20 (A)
